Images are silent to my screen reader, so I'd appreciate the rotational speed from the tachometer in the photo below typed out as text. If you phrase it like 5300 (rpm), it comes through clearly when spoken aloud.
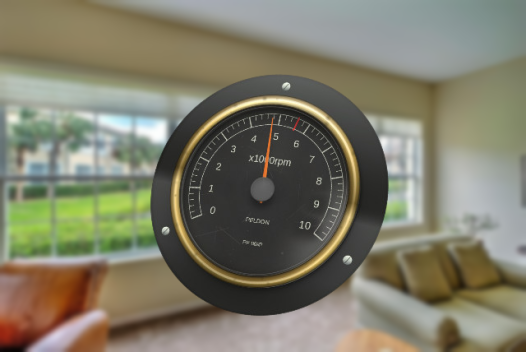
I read 4800 (rpm)
